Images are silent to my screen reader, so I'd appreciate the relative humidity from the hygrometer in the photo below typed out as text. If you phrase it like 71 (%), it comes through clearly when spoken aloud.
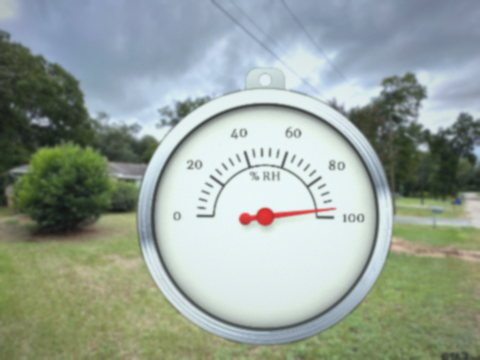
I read 96 (%)
